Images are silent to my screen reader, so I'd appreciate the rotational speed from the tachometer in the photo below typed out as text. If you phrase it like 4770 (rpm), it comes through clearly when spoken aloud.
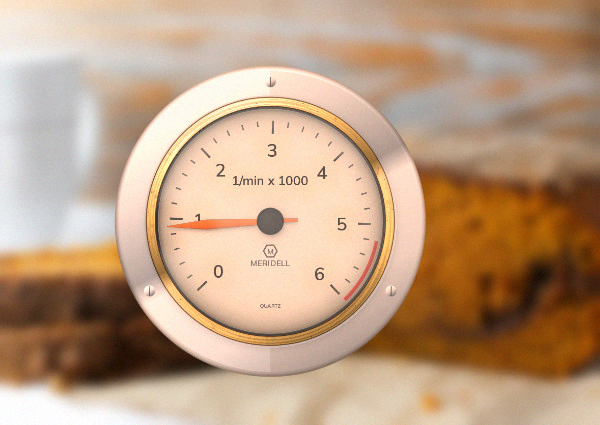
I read 900 (rpm)
